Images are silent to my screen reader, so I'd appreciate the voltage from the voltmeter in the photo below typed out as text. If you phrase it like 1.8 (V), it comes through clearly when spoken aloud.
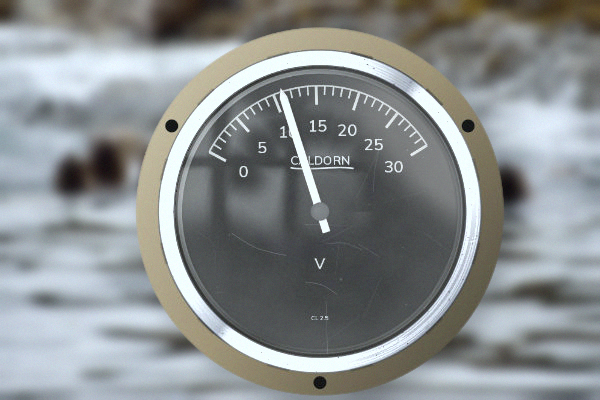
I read 11 (V)
